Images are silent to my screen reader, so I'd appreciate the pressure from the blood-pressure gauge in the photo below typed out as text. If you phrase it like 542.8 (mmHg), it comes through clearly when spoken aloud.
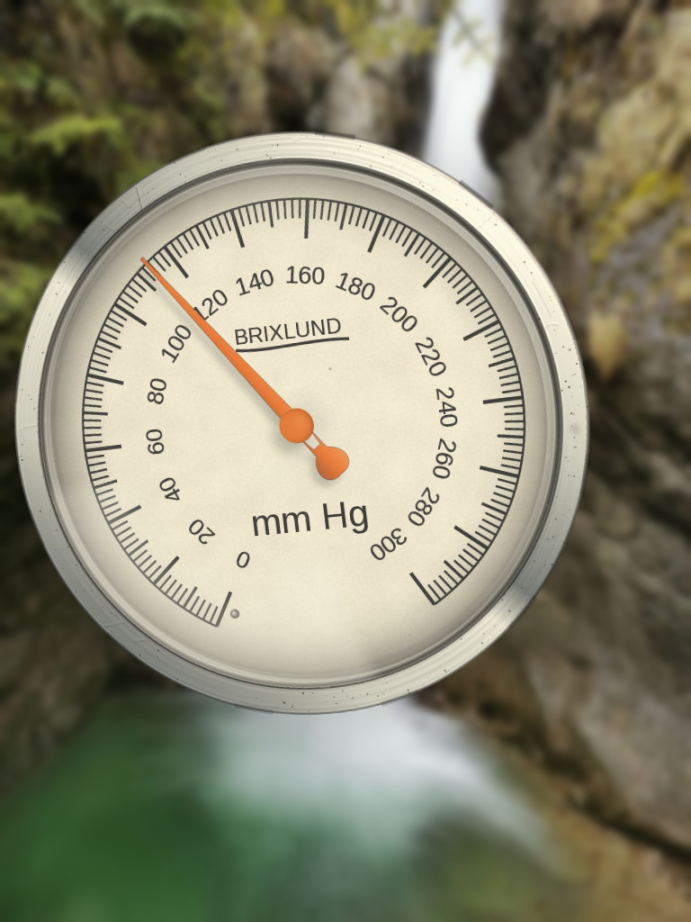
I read 114 (mmHg)
